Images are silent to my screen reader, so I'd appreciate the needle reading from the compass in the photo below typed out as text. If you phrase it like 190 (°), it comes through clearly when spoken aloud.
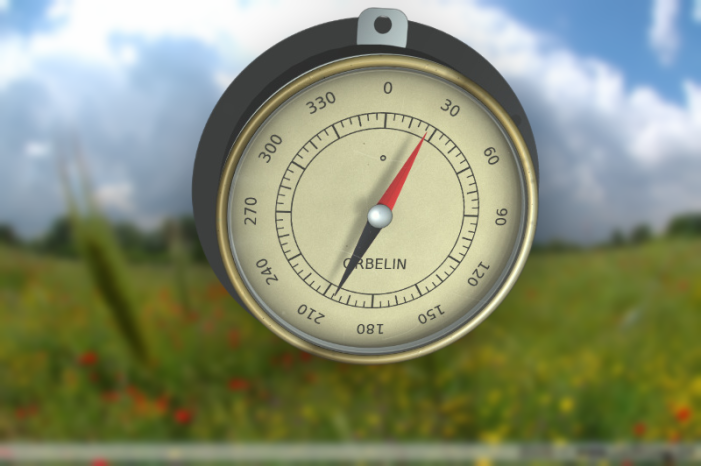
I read 25 (°)
